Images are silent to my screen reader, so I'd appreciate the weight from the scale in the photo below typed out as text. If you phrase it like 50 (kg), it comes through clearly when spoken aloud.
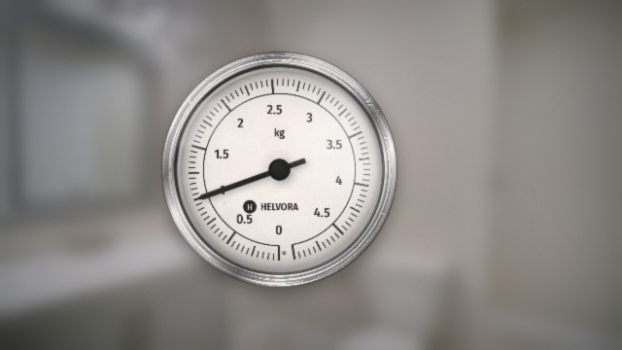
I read 1 (kg)
